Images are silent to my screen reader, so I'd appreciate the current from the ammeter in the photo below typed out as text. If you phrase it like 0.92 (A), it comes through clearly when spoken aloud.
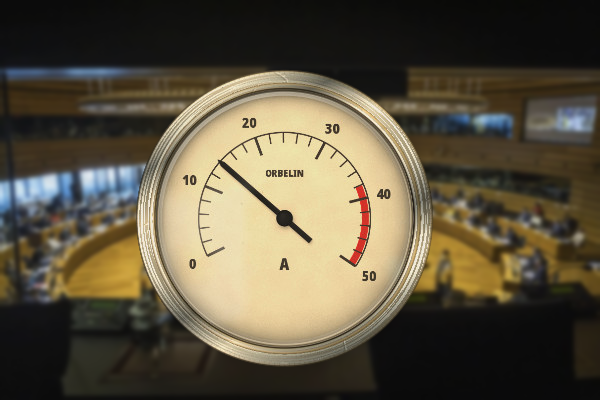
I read 14 (A)
